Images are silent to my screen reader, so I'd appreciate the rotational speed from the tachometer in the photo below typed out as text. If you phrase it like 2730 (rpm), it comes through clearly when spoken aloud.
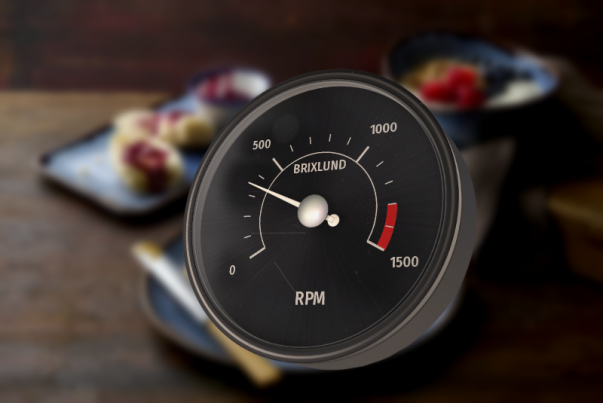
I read 350 (rpm)
